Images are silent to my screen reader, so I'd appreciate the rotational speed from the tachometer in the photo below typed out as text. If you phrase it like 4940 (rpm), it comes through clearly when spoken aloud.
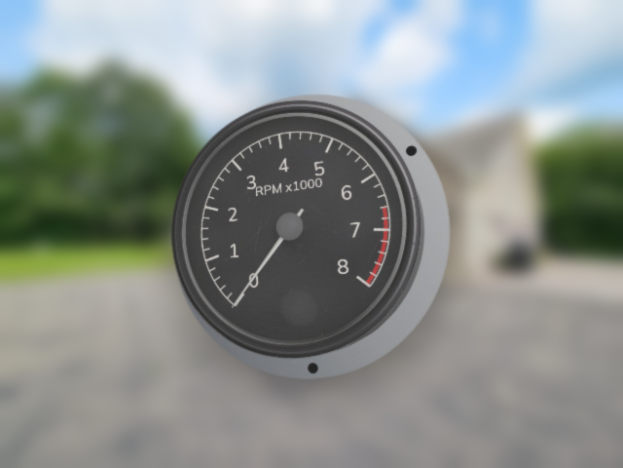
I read 0 (rpm)
